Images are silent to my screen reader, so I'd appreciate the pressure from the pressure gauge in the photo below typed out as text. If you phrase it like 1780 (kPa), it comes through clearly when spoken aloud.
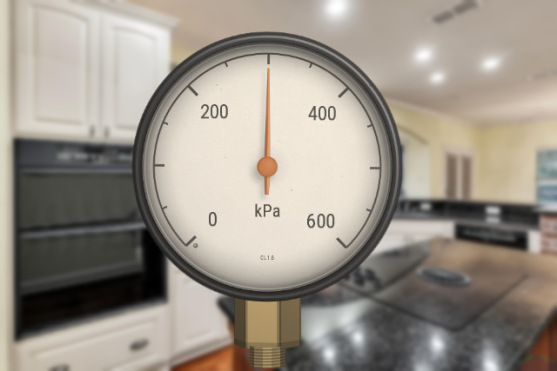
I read 300 (kPa)
